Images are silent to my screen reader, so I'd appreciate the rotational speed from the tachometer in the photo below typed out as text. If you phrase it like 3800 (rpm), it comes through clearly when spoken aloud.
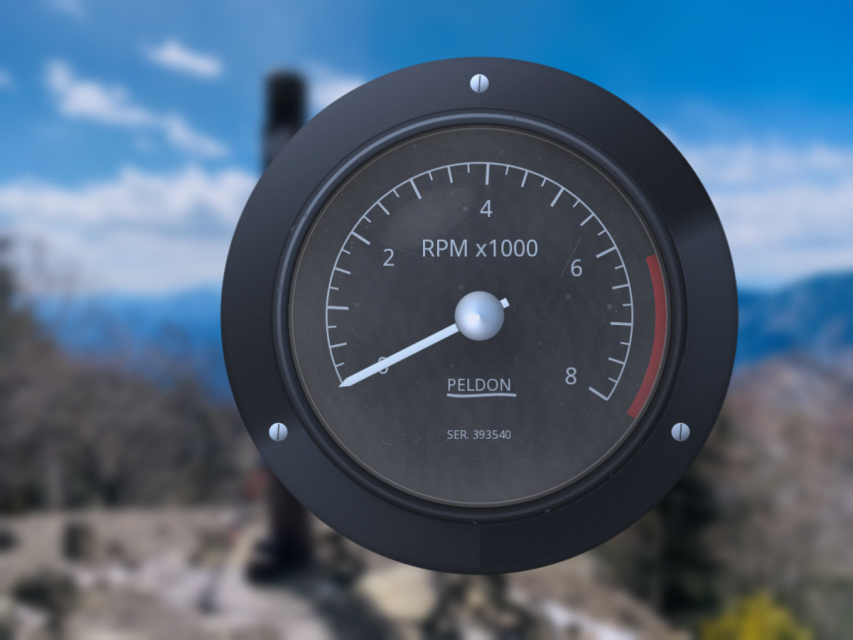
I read 0 (rpm)
